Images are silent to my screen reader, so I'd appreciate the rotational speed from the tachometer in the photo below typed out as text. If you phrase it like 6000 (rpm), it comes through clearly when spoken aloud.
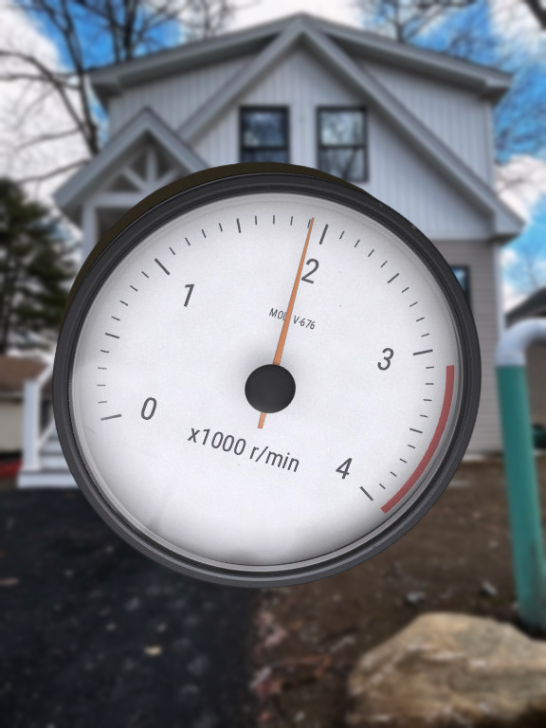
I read 1900 (rpm)
